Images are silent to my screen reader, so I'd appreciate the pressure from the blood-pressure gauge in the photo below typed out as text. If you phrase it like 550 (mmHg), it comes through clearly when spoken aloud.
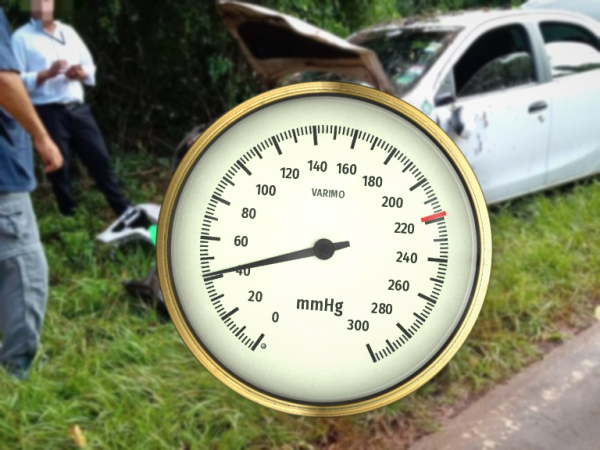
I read 42 (mmHg)
